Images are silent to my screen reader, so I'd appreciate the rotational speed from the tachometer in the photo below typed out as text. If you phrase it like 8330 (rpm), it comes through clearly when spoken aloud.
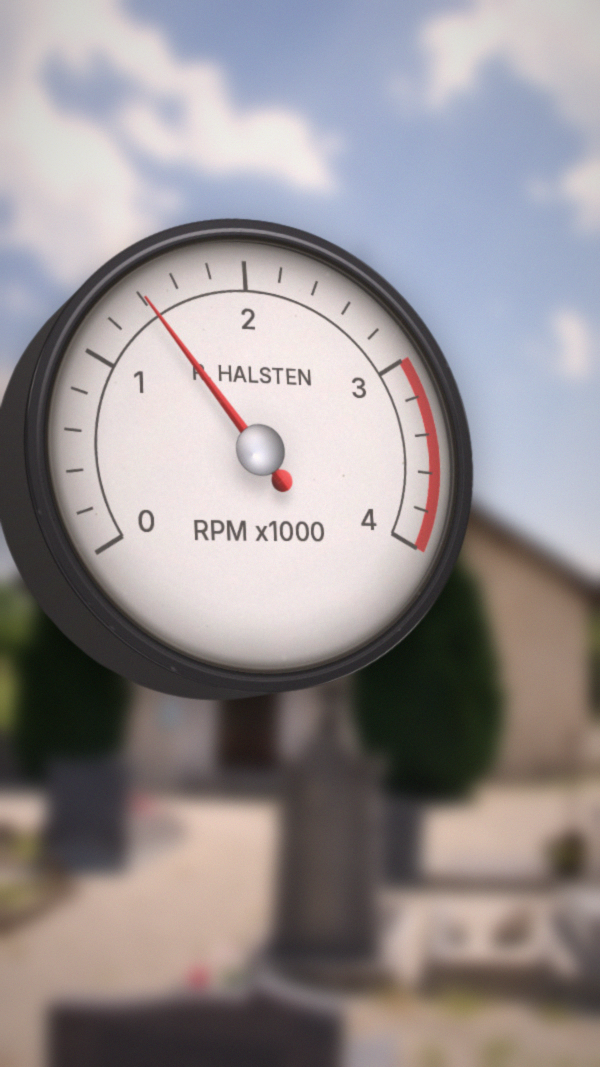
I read 1400 (rpm)
